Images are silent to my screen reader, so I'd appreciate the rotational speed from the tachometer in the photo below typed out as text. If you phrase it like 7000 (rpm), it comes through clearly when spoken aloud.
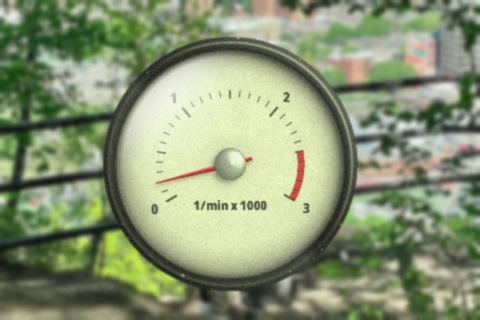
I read 200 (rpm)
